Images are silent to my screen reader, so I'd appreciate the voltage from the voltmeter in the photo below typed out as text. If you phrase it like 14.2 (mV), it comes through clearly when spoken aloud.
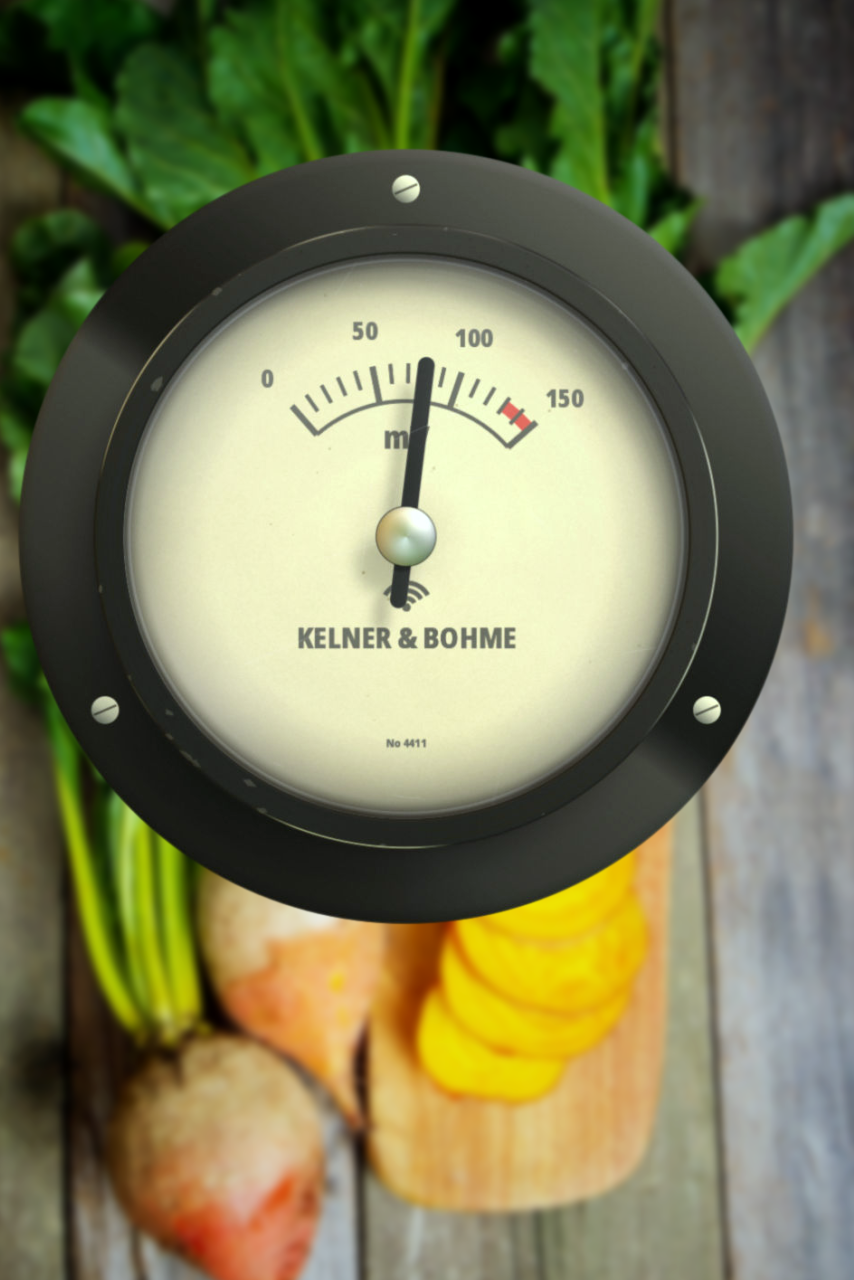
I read 80 (mV)
